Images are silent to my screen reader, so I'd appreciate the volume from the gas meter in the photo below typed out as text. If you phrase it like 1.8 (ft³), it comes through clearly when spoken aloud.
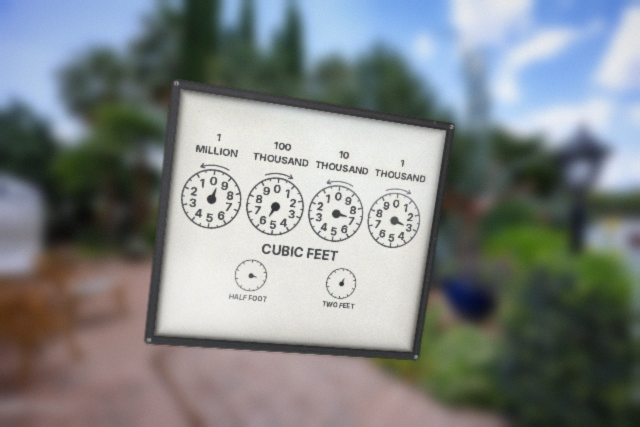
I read 957300 (ft³)
